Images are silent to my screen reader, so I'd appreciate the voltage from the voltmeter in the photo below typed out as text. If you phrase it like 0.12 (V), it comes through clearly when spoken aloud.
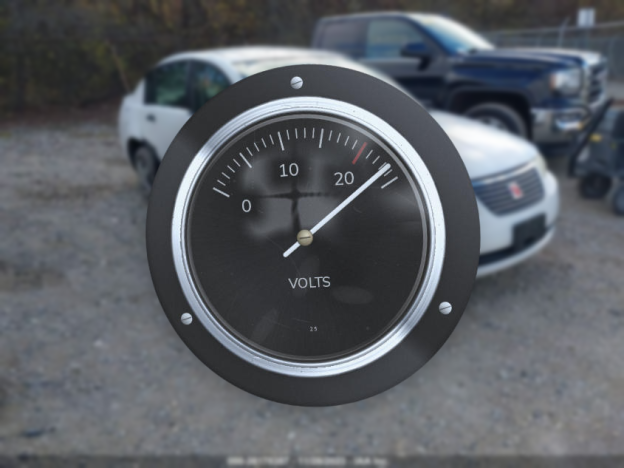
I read 23.5 (V)
